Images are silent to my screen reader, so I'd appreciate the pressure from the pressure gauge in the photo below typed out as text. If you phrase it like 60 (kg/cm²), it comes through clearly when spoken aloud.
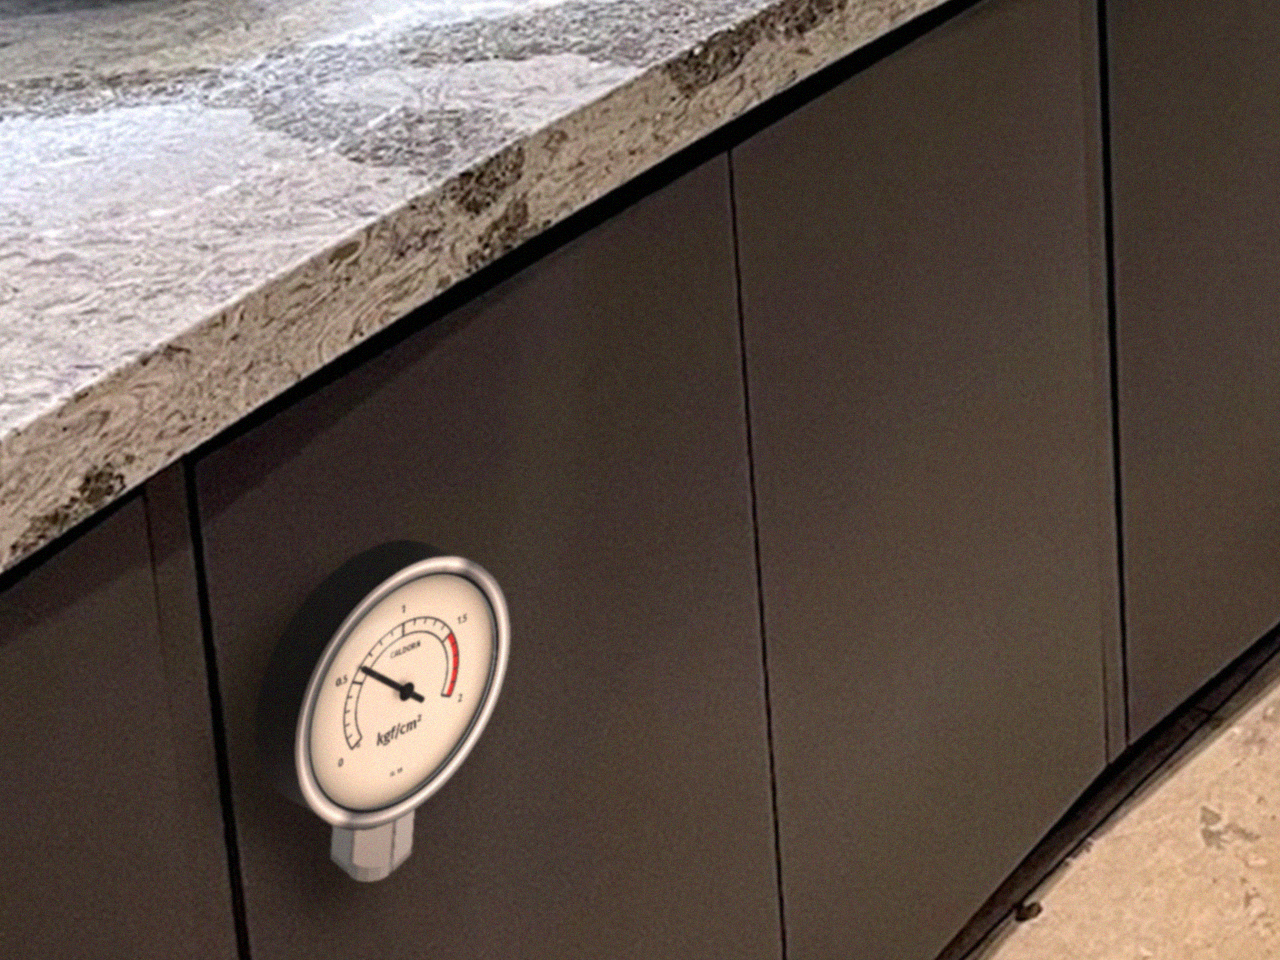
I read 0.6 (kg/cm²)
